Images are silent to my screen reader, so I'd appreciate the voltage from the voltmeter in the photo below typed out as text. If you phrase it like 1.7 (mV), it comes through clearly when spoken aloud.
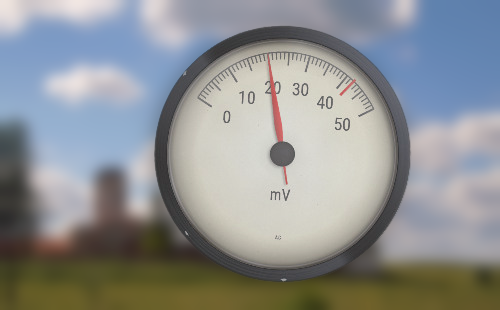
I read 20 (mV)
